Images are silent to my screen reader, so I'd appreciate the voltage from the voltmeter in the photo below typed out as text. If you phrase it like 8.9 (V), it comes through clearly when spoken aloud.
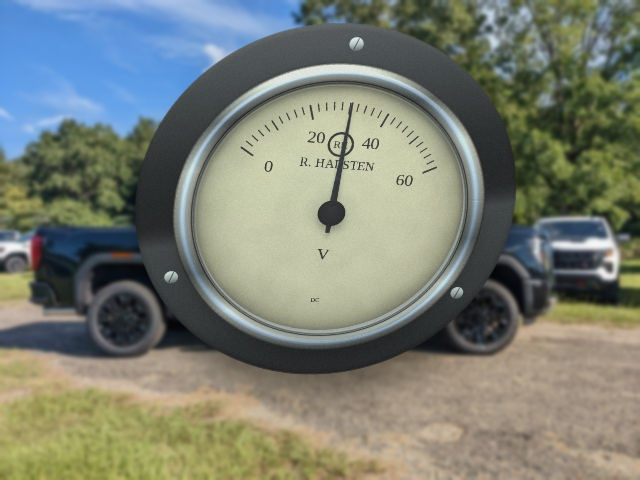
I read 30 (V)
